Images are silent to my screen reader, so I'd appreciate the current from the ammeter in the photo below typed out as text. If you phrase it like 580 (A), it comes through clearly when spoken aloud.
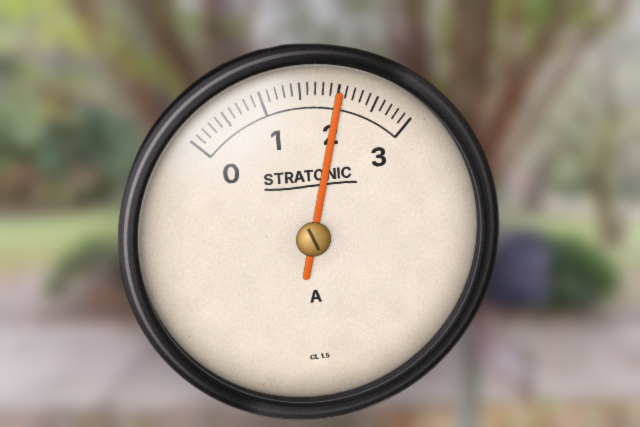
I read 2 (A)
